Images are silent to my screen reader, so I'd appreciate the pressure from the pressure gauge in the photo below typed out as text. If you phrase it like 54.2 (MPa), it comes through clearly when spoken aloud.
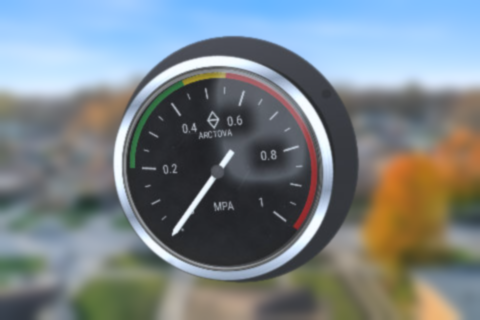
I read 0 (MPa)
